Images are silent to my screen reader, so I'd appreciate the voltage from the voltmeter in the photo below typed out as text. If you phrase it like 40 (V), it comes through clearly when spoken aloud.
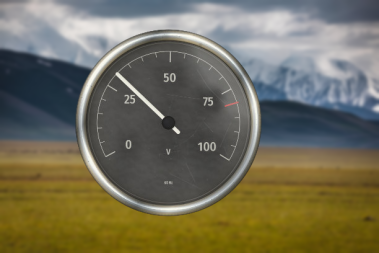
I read 30 (V)
